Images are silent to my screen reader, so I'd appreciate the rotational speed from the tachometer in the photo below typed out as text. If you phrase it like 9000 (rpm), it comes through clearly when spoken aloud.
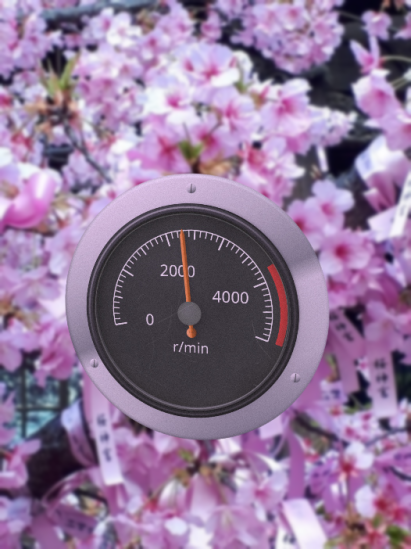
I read 2300 (rpm)
